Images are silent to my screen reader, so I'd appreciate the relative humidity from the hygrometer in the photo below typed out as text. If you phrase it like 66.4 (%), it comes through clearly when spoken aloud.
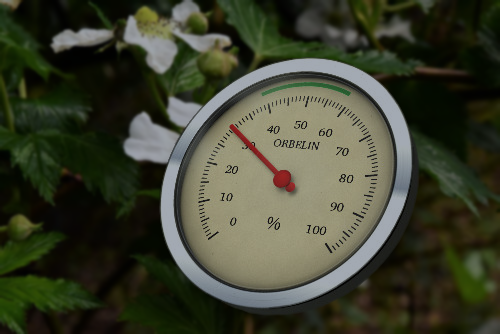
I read 30 (%)
